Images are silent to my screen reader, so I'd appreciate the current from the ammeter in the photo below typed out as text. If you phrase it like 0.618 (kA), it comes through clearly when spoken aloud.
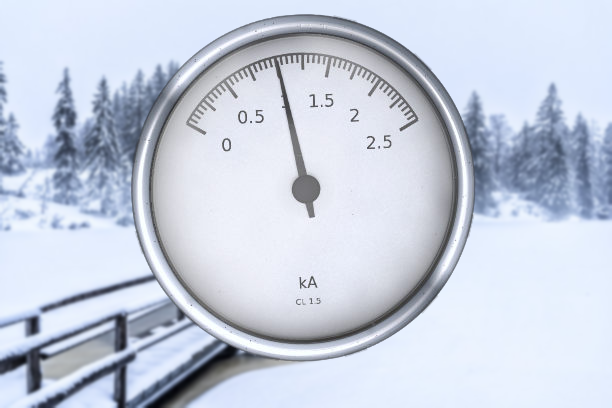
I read 1 (kA)
